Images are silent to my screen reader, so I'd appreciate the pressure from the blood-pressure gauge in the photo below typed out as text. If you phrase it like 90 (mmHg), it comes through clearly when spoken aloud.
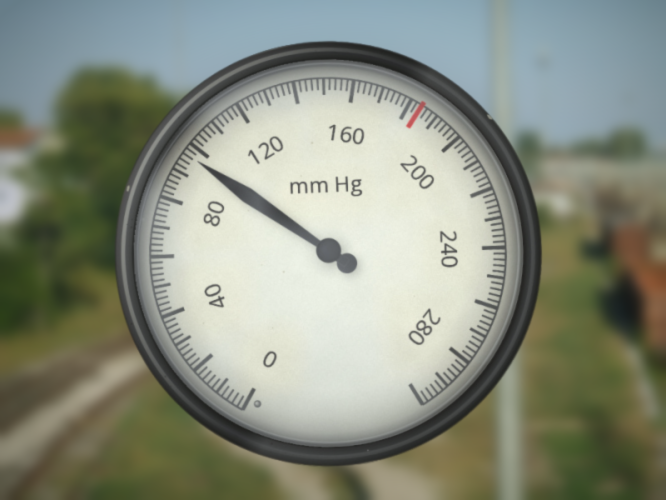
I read 96 (mmHg)
